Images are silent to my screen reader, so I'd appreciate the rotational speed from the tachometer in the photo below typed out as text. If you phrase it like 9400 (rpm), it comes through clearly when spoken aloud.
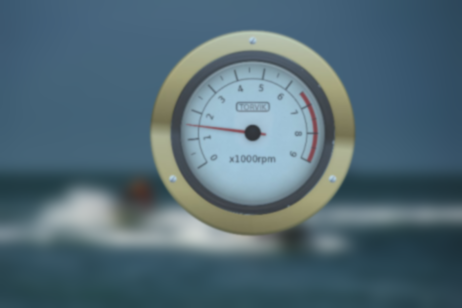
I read 1500 (rpm)
